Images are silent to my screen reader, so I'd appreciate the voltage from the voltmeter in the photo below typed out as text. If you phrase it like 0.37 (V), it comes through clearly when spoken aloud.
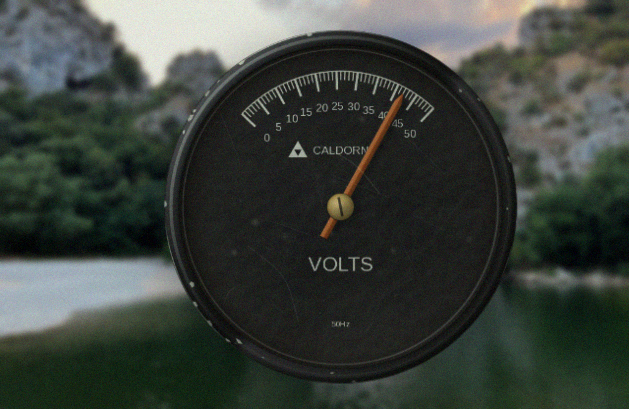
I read 42 (V)
